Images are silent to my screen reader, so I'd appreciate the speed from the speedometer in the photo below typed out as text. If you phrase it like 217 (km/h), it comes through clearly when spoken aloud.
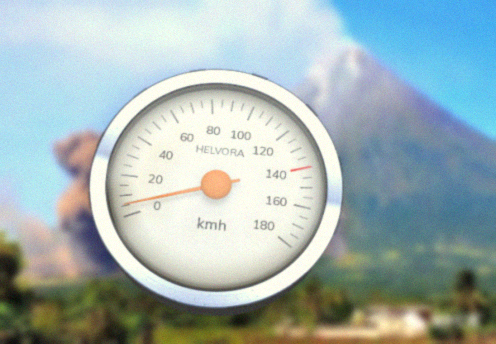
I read 5 (km/h)
